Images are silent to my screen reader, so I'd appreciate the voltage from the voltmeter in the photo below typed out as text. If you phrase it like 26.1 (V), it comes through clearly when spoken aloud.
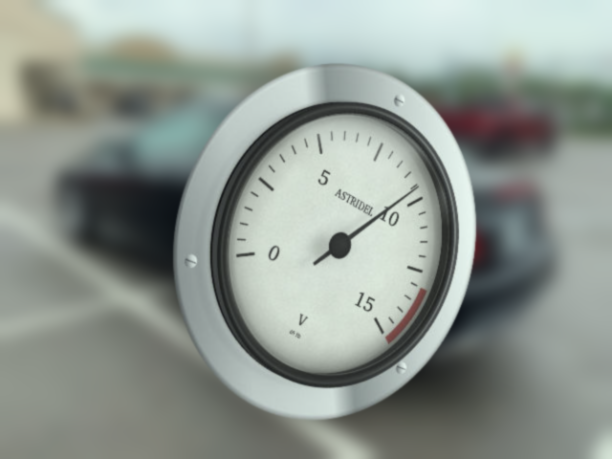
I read 9.5 (V)
